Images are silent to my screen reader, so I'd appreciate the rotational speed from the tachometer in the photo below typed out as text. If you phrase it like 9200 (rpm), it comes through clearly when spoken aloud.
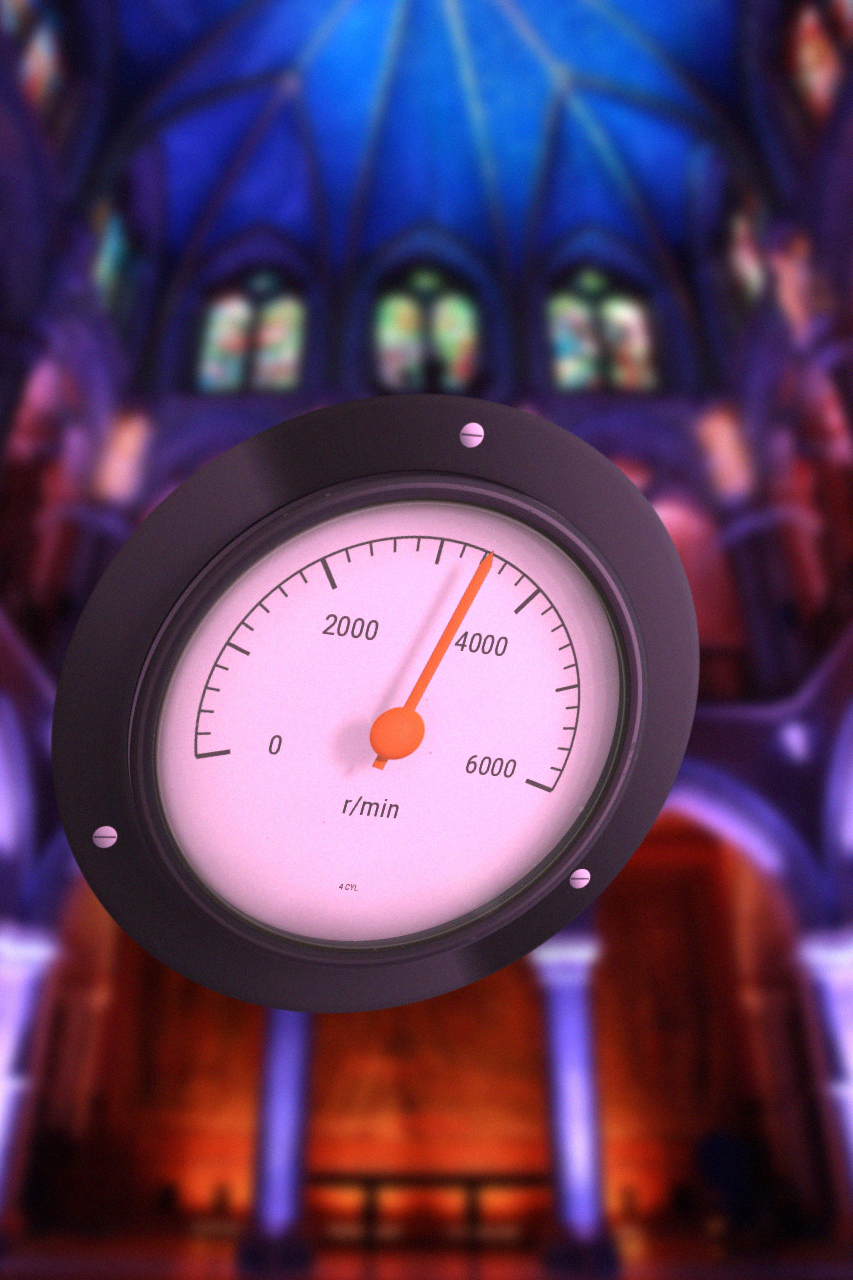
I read 3400 (rpm)
